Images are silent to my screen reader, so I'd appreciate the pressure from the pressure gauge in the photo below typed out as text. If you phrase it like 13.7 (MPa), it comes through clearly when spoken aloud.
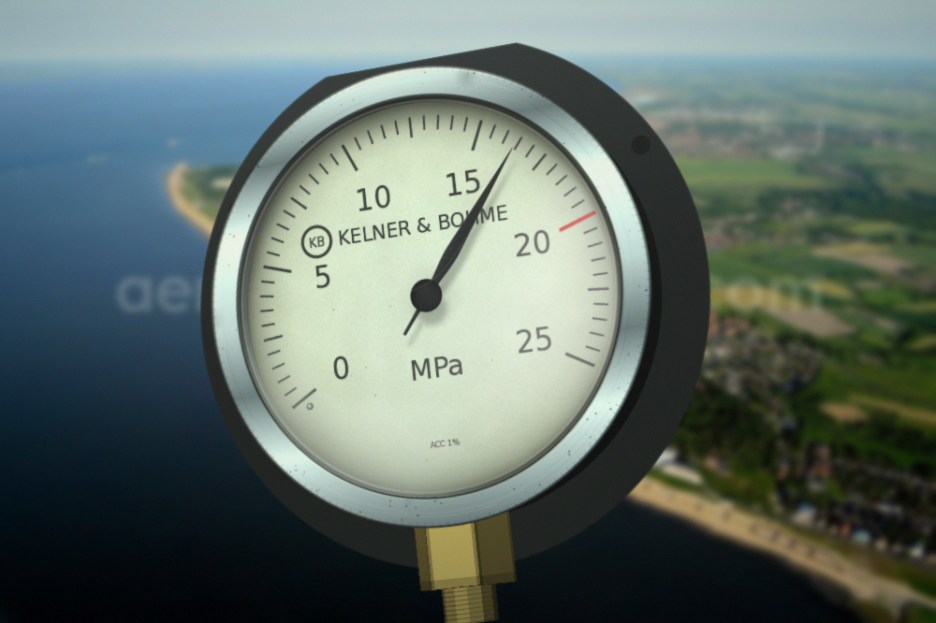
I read 16.5 (MPa)
